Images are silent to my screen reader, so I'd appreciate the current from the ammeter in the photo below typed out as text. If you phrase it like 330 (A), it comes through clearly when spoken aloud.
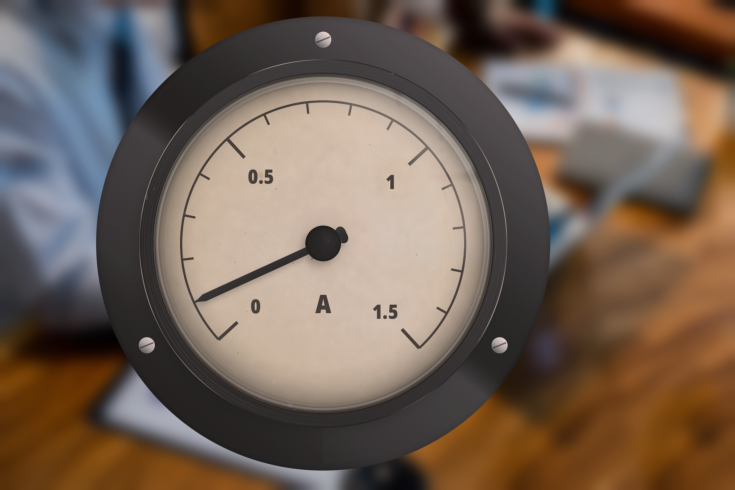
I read 0.1 (A)
